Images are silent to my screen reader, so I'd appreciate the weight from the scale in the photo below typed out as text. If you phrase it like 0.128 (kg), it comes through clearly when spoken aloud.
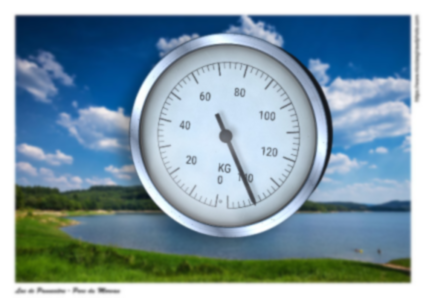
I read 140 (kg)
